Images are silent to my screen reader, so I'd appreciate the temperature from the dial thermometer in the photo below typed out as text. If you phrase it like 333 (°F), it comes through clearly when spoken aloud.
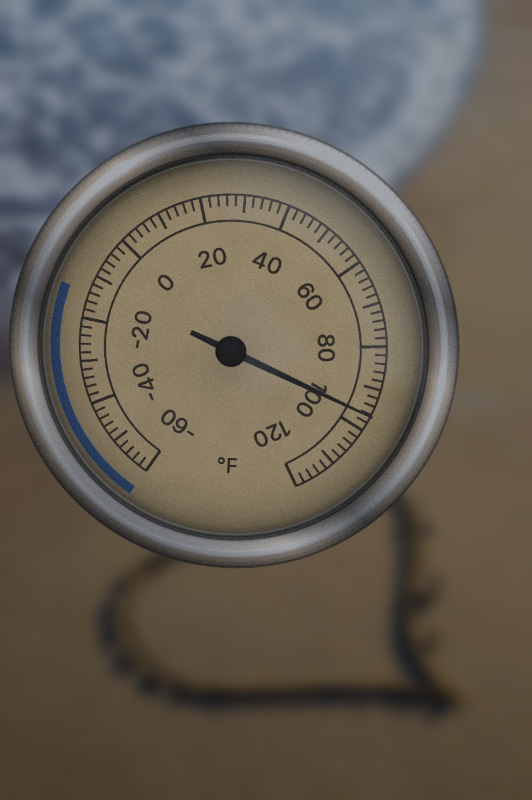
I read 96 (°F)
